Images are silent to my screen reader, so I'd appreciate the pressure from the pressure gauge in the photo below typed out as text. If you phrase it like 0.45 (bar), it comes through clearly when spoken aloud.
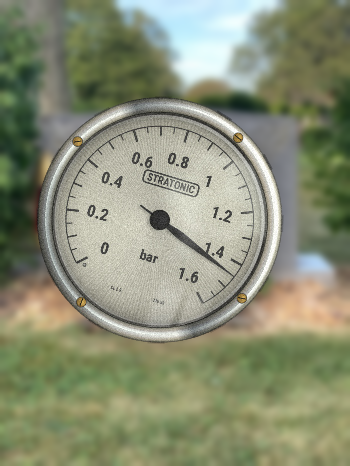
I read 1.45 (bar)
